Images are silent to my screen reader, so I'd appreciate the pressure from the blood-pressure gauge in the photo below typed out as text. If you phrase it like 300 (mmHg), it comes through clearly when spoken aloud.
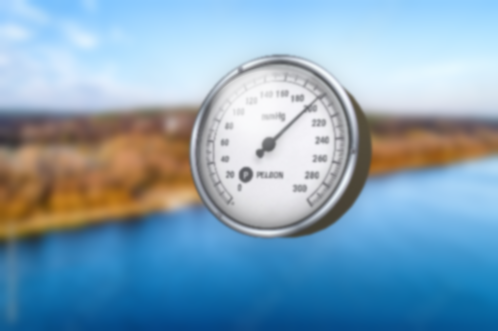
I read 200 (mmHg)
